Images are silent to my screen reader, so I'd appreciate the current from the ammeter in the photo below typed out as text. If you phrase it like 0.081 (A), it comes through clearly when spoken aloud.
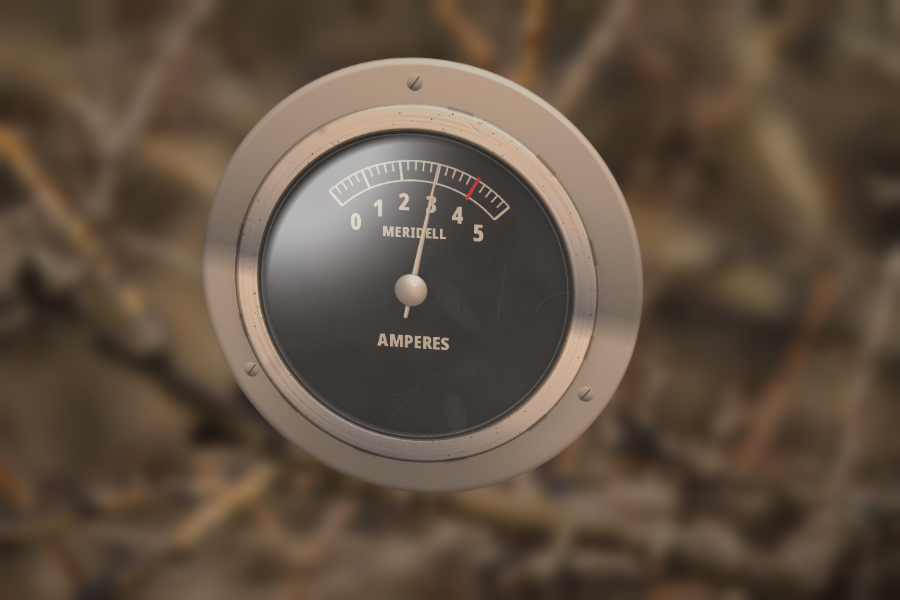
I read 3 (A)
